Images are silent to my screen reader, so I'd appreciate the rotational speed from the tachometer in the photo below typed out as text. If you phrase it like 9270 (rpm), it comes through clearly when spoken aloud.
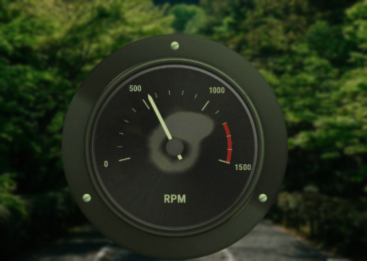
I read 550 (rpm)
